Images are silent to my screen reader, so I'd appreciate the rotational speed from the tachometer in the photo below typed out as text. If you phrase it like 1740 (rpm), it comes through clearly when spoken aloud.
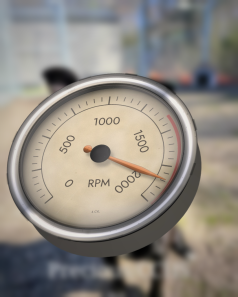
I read 1850 (rpm)
